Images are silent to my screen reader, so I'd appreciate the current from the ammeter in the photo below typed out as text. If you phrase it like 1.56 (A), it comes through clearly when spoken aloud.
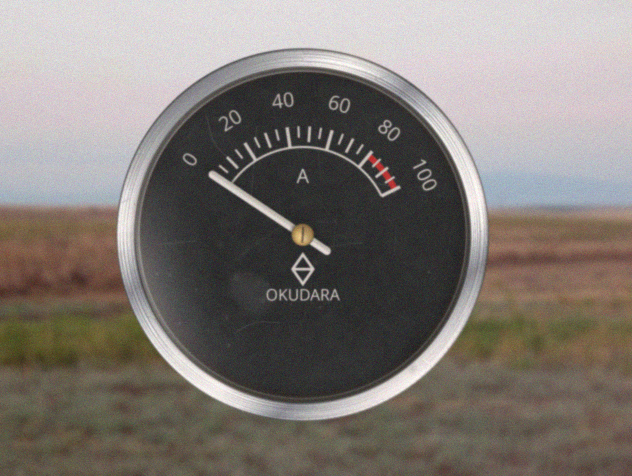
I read 0 (A)
